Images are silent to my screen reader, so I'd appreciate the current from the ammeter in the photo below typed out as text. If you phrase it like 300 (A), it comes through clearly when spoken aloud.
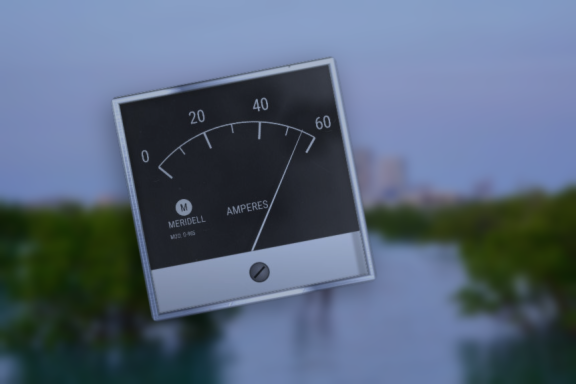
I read 55 (A)
